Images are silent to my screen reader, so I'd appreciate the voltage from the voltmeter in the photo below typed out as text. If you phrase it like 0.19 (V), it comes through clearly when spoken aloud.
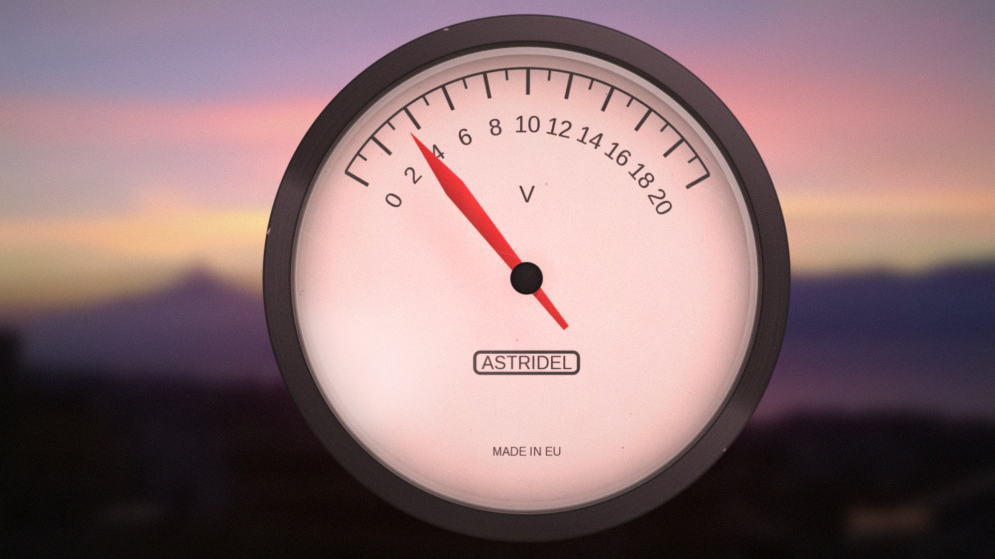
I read 3.5 (V)
